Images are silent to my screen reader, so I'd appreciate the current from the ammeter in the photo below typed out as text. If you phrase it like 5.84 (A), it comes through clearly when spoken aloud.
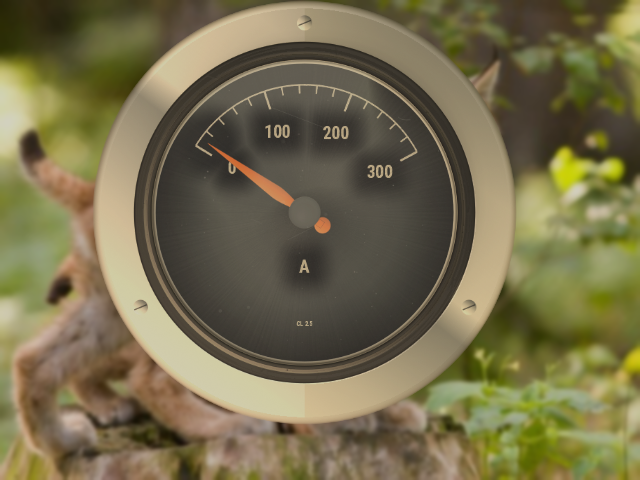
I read 10 (A)
